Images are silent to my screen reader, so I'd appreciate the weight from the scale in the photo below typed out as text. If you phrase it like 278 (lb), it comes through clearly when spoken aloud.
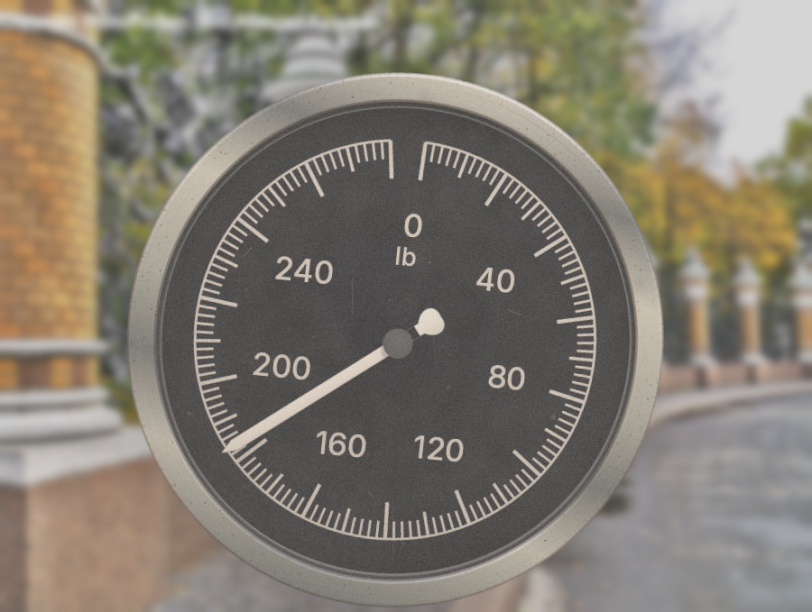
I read 184 (lb)
